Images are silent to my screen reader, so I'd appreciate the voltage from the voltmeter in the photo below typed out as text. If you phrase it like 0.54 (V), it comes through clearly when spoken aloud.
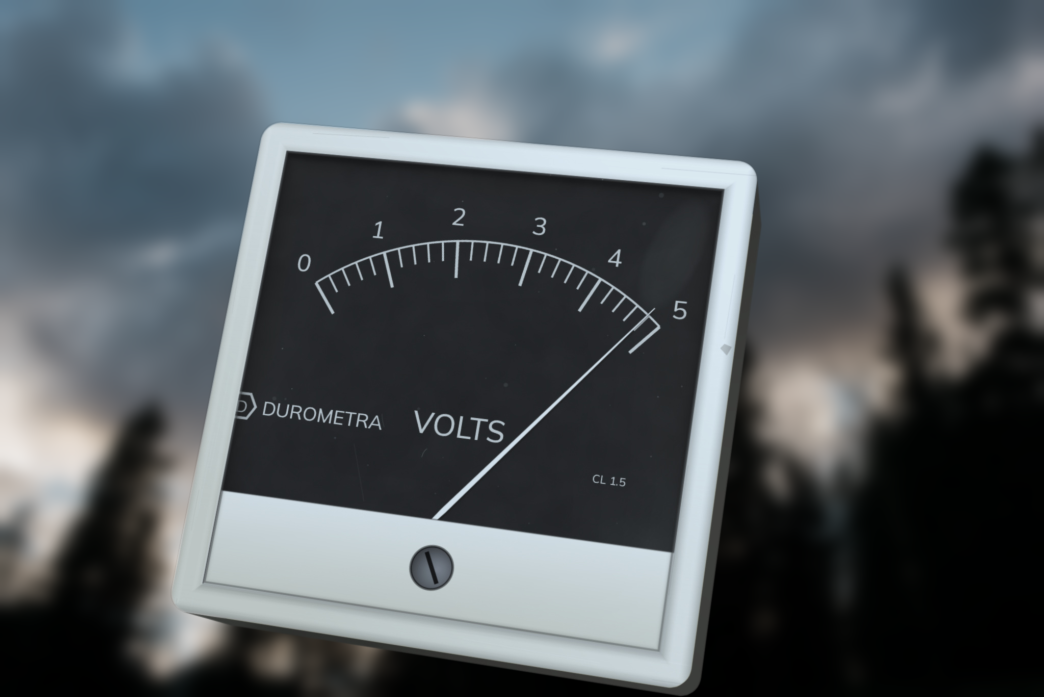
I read 4.8 (V)
